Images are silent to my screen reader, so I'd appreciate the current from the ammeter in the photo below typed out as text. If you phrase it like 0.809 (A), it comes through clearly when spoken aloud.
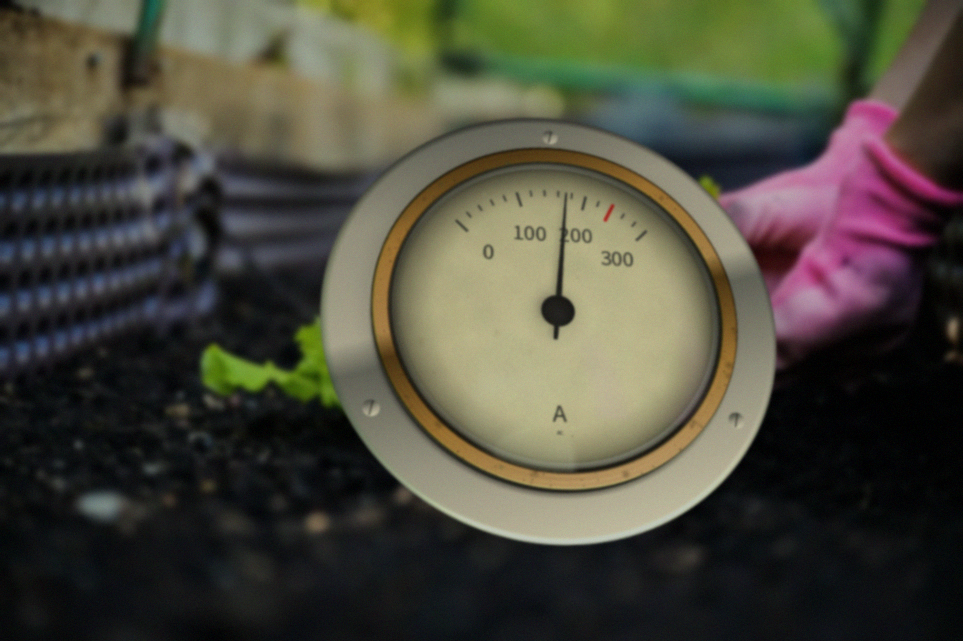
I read 170 (A)
